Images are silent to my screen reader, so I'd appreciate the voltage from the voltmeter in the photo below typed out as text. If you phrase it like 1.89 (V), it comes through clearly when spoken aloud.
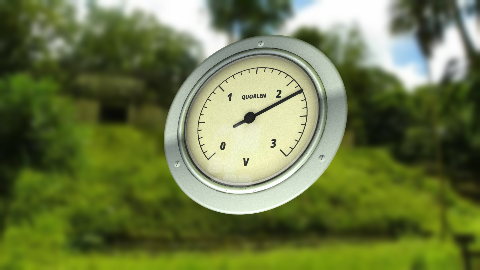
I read 2.2 (V)
